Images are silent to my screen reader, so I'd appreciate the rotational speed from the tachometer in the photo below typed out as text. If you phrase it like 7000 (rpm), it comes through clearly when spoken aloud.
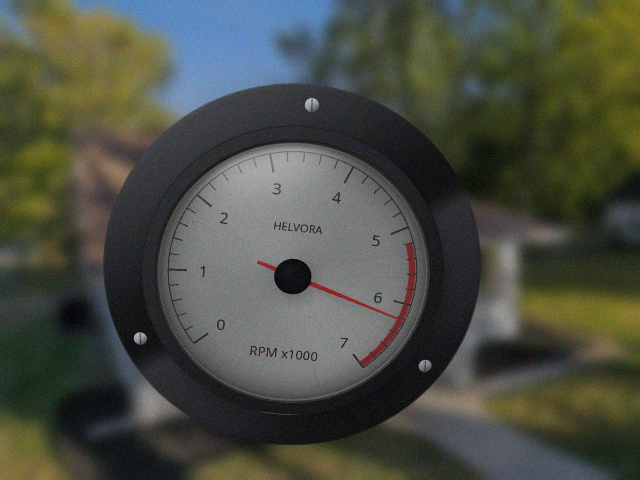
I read 6200 (rpm)
